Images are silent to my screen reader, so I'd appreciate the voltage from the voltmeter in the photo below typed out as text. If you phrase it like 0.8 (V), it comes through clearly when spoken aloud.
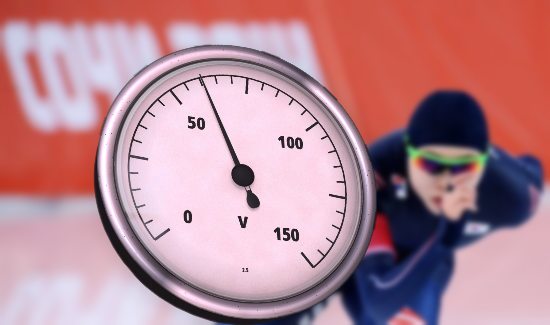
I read 60 (V)
